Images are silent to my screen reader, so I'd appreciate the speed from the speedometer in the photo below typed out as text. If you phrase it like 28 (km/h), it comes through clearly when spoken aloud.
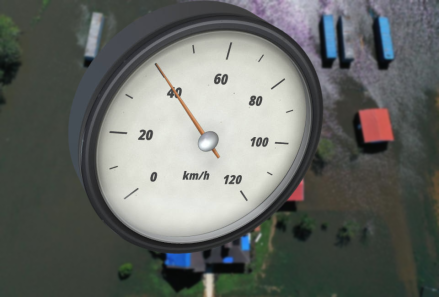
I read 40 (km/h)
